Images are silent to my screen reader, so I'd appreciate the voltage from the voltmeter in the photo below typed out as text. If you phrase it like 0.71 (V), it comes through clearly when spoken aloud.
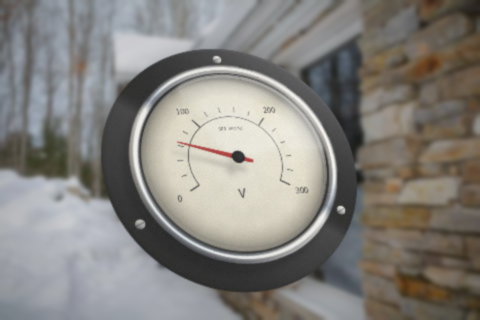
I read 60 (V)
